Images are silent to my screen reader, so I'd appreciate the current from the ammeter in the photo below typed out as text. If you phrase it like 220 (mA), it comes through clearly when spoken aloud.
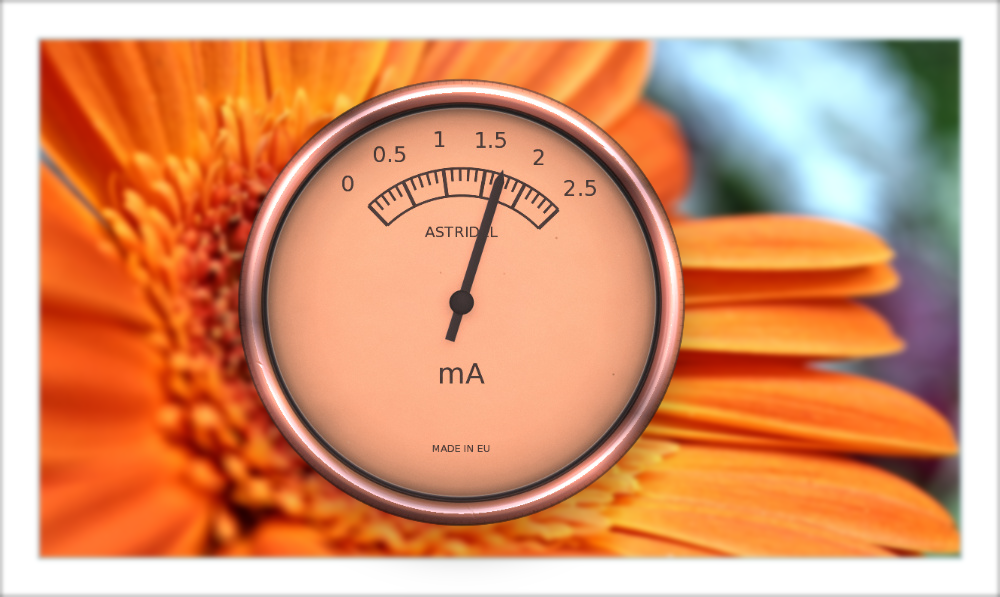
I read 1.7 (mA)
